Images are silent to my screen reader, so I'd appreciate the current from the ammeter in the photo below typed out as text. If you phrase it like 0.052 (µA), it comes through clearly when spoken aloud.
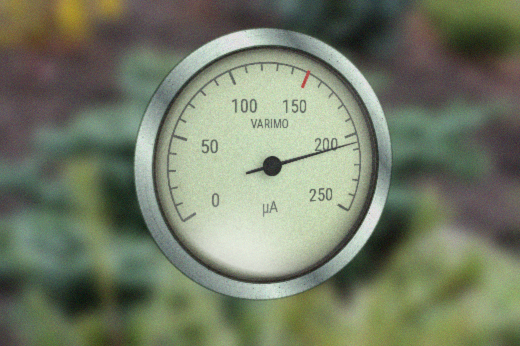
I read 205 (µA)
